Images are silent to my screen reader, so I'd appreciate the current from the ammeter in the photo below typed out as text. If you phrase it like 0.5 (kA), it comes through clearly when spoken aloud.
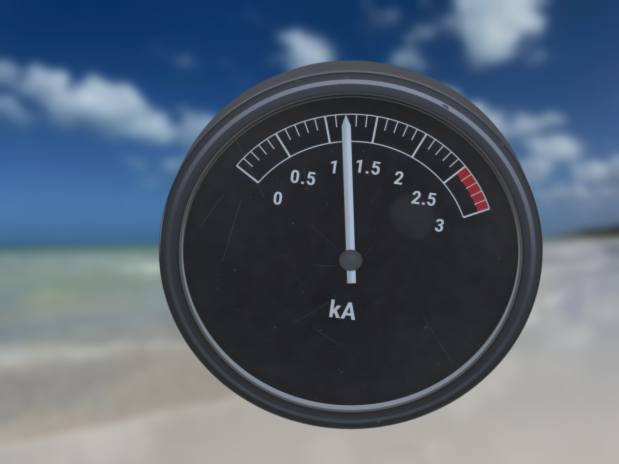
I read 1.2 (kA)
